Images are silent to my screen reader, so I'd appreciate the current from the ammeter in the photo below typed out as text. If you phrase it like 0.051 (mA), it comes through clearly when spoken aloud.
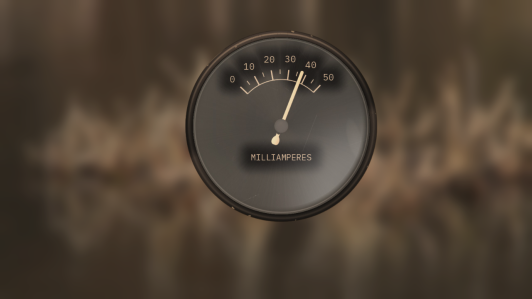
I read 37.5 (mA)
